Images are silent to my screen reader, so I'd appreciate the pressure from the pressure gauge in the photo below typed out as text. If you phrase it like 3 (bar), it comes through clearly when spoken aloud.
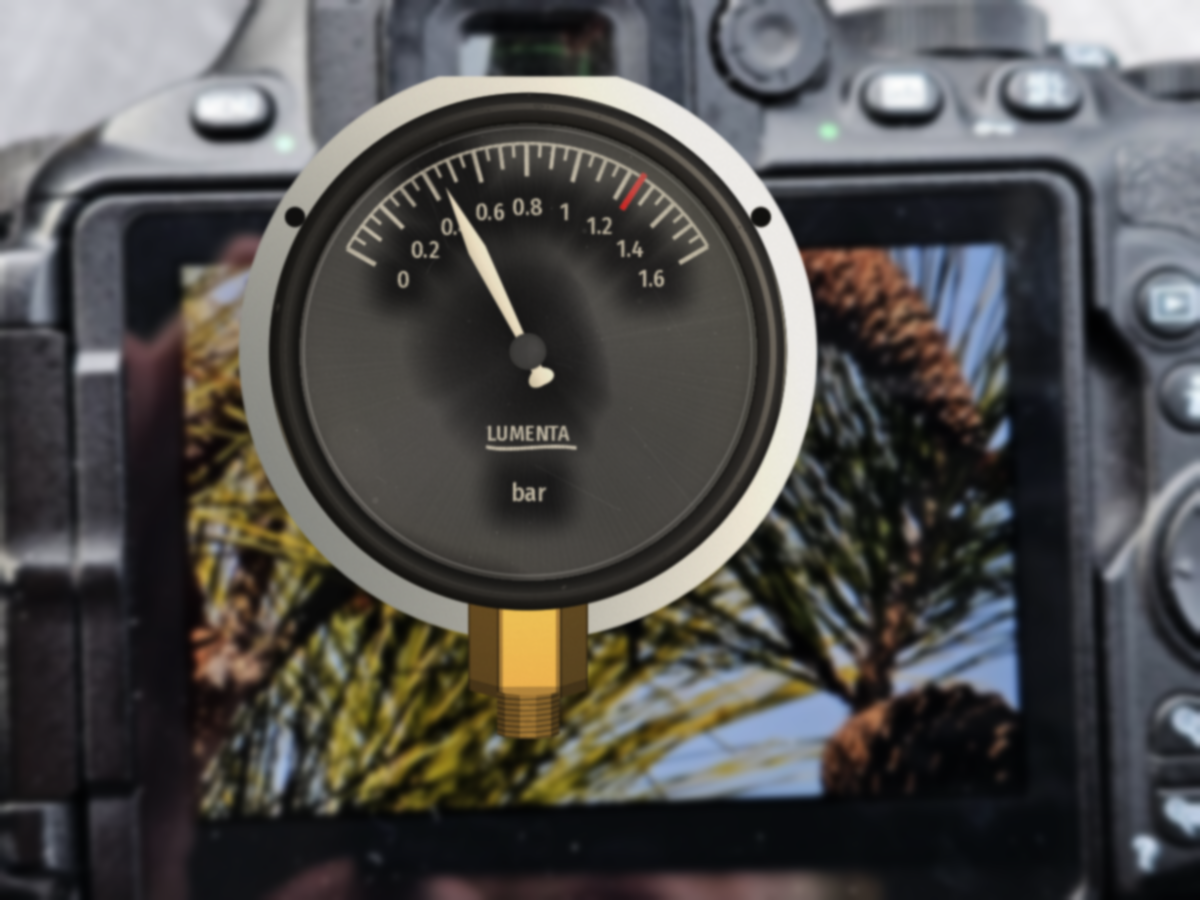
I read 0.45 (bar)
